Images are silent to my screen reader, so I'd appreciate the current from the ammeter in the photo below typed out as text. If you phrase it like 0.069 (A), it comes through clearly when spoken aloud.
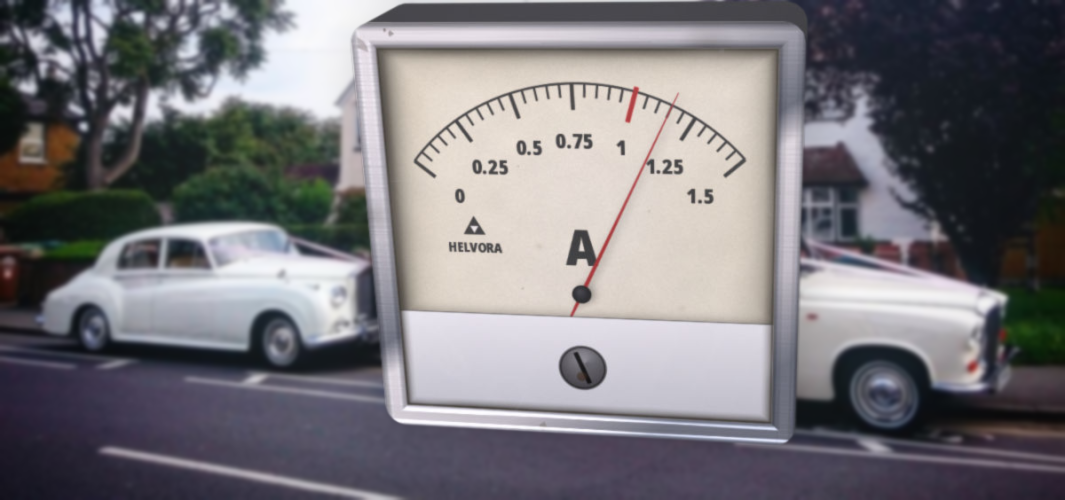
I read 1.15 (A)
